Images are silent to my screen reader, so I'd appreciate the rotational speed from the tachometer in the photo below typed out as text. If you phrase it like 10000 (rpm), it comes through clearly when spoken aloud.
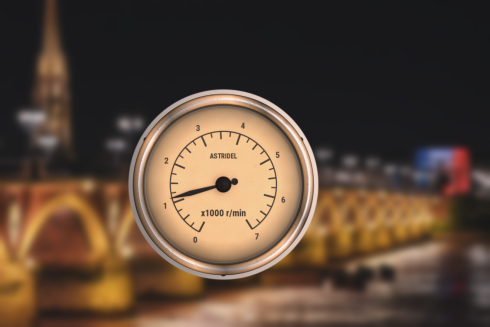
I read 1125 (rpm)
